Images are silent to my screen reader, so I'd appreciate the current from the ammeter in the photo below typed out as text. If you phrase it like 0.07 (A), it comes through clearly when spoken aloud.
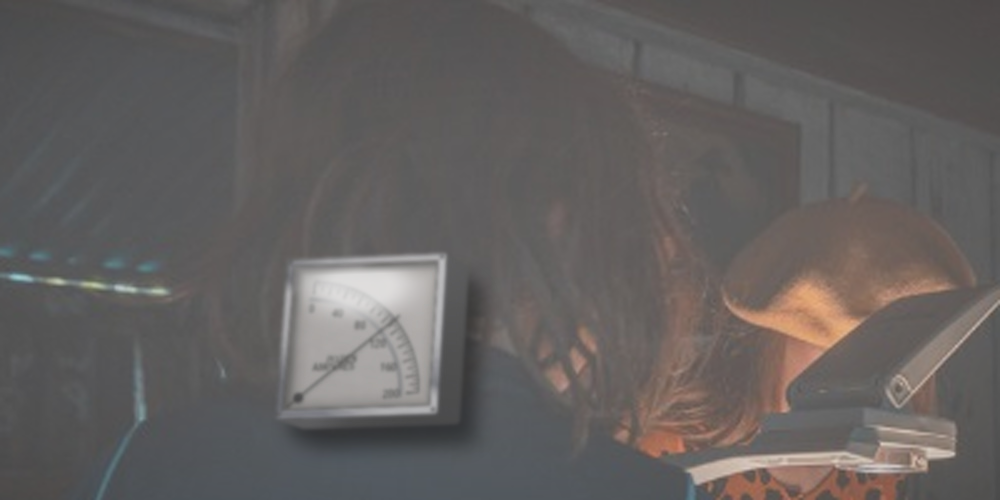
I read 110 (A)
